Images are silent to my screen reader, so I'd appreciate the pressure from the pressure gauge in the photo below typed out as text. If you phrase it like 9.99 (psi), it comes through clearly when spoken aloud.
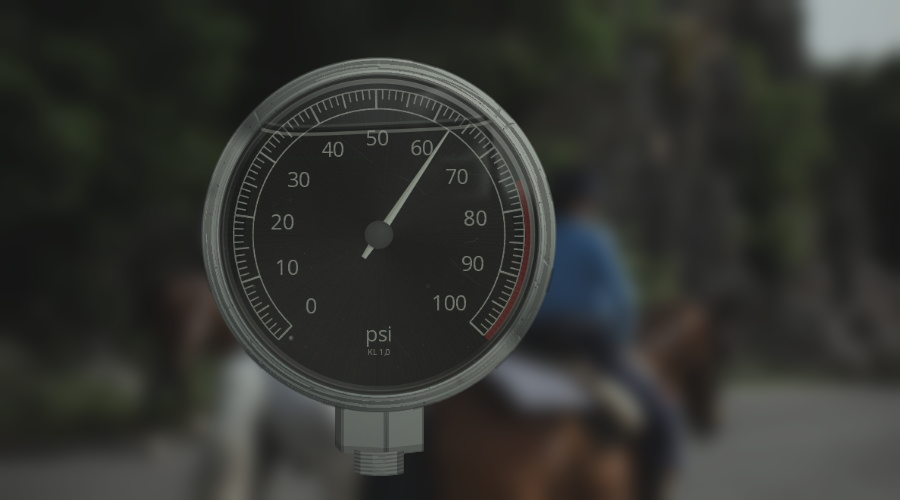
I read 63 (psi)
